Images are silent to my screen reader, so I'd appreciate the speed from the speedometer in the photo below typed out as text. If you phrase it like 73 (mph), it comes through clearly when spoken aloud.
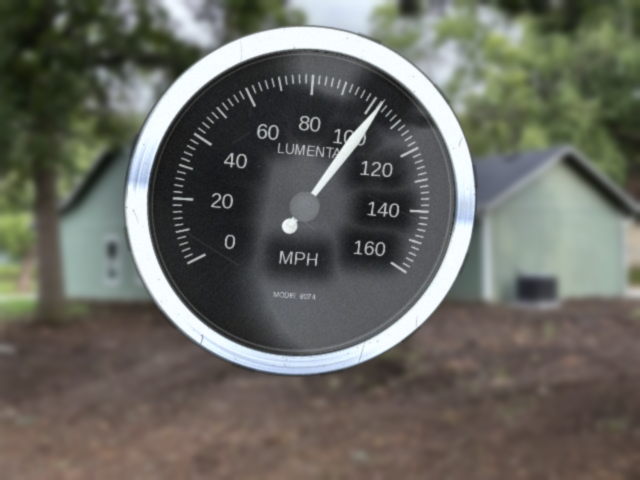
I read 102 (mph)
